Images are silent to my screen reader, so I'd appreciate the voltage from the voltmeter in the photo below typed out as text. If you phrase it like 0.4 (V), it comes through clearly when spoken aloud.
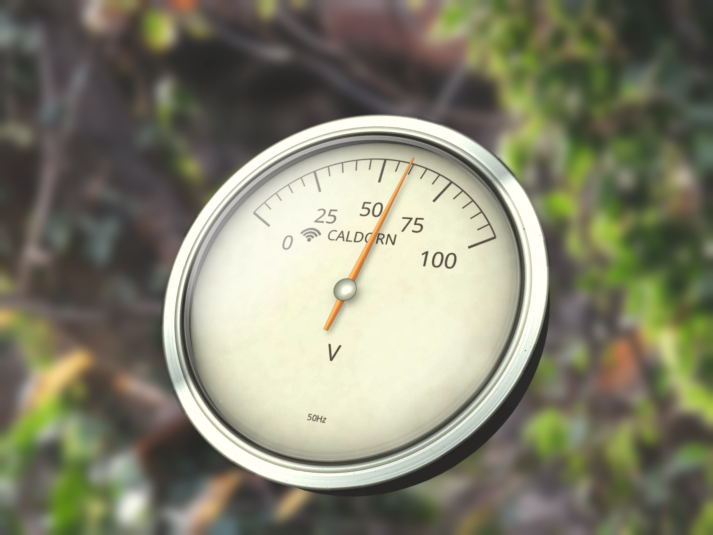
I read 60 (V)
